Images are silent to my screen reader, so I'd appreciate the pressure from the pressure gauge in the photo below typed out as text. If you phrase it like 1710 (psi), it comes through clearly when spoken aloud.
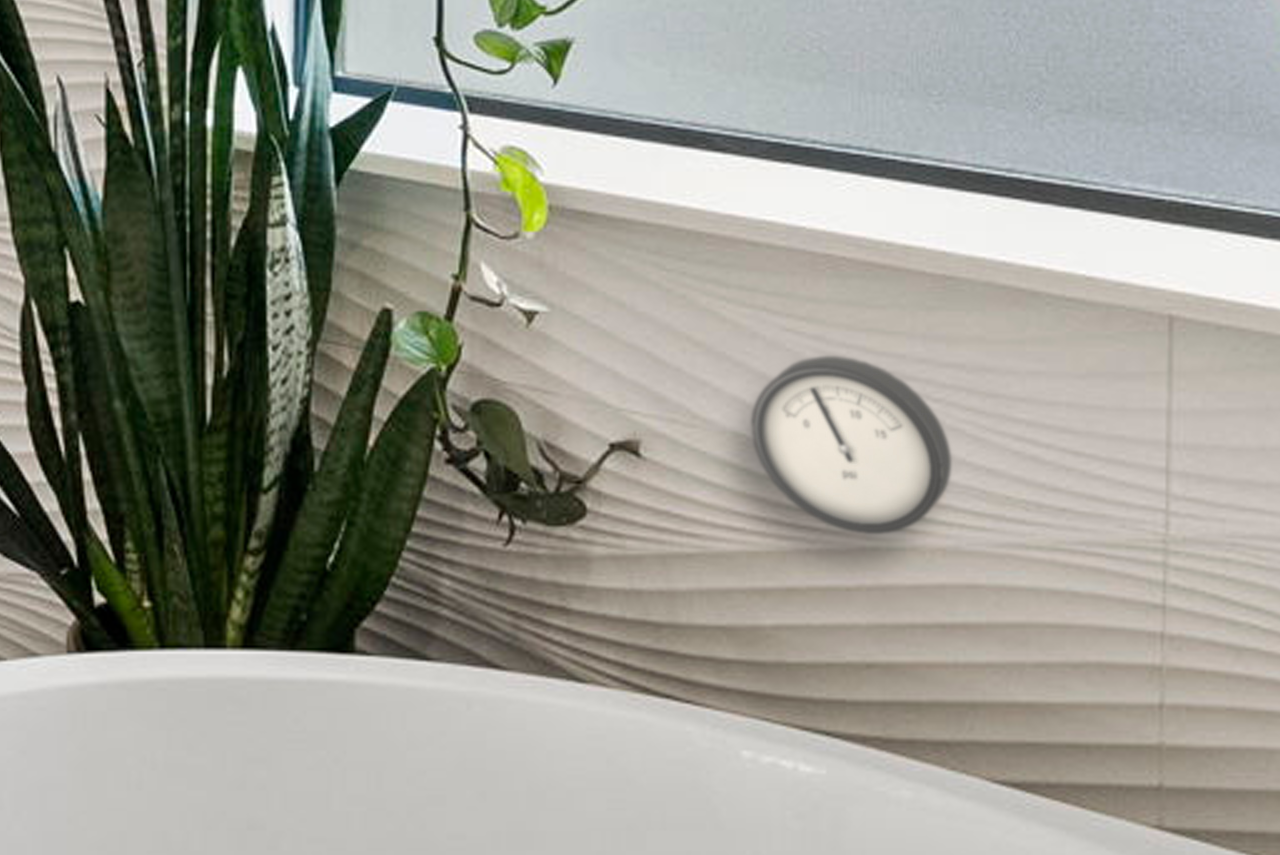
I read 5 (psi)
